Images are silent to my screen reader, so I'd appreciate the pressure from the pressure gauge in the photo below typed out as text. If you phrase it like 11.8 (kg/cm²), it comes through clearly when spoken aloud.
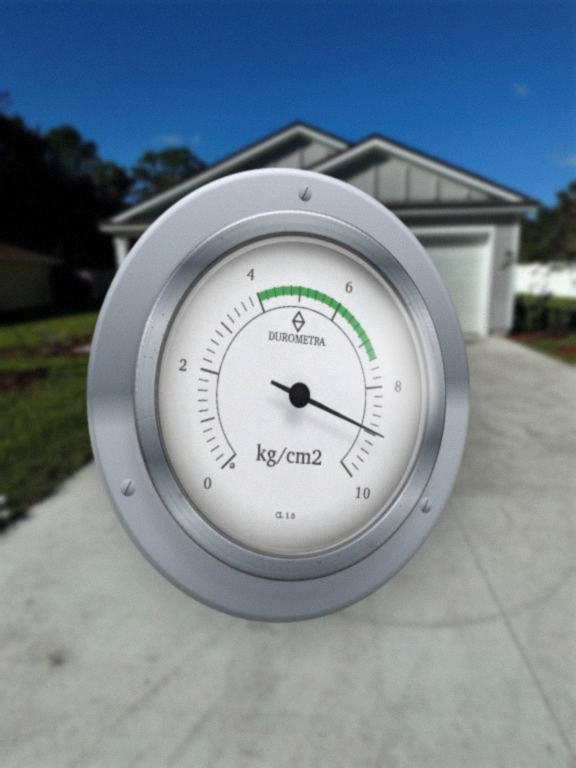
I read 9 (kg/cm²)
